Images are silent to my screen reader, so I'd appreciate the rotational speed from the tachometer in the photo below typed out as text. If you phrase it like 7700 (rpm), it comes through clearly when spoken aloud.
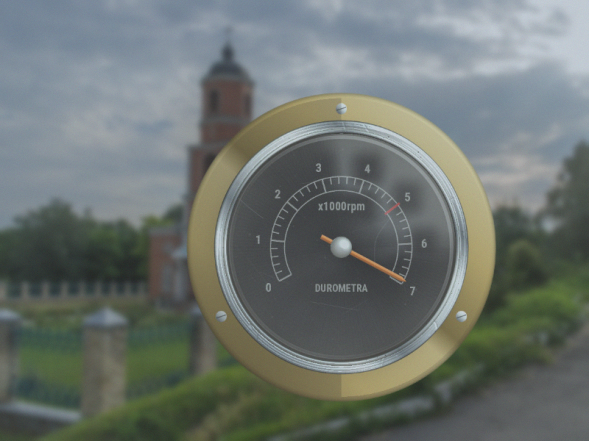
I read 6900 (rpm)
